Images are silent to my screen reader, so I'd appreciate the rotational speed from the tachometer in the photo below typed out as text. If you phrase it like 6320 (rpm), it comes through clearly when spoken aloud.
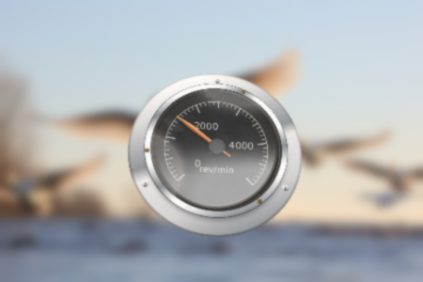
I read 1500 (rpm)
